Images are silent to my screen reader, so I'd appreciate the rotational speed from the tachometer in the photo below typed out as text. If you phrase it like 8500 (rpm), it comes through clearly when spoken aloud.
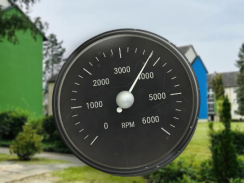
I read 3800 (rpm)
